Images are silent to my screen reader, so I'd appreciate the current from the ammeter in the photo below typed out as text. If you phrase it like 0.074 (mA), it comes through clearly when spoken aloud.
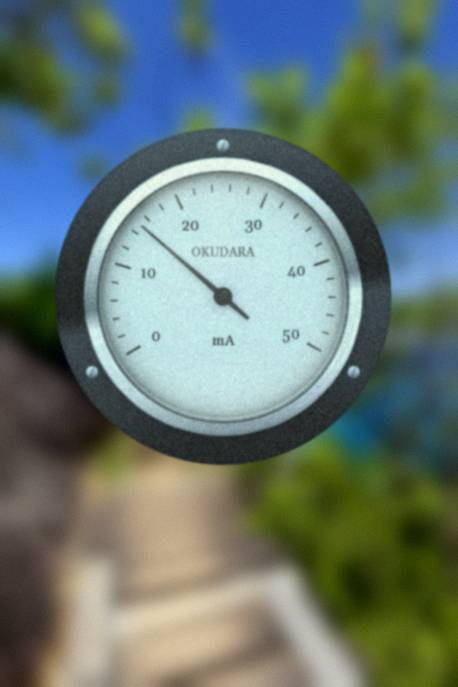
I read 15 (mA)
